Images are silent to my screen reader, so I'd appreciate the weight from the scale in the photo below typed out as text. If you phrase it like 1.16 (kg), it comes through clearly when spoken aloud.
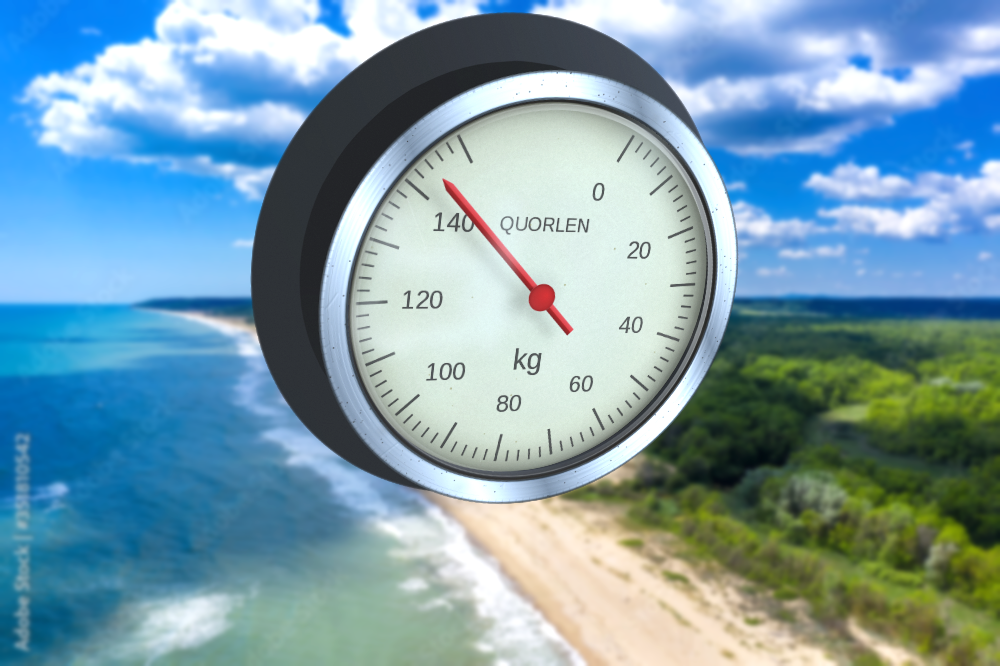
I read 144 (kg)
